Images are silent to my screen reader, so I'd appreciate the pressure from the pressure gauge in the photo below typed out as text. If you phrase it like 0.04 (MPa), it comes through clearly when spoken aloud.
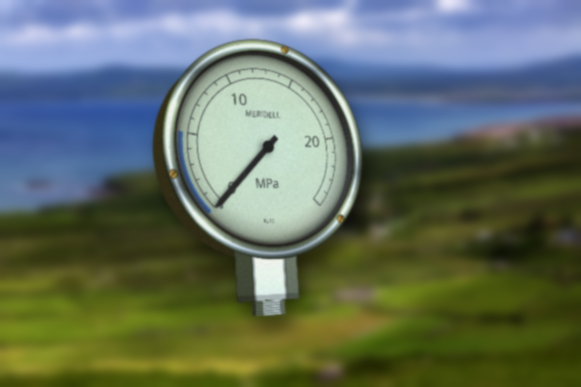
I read 0 (MPa)
